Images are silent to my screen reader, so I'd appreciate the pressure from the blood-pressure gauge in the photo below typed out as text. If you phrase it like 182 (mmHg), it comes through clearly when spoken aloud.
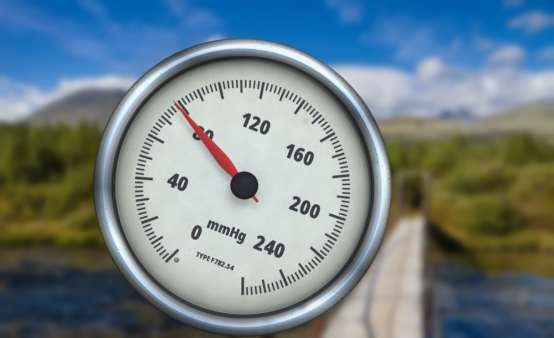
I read 78 (mmHg)
